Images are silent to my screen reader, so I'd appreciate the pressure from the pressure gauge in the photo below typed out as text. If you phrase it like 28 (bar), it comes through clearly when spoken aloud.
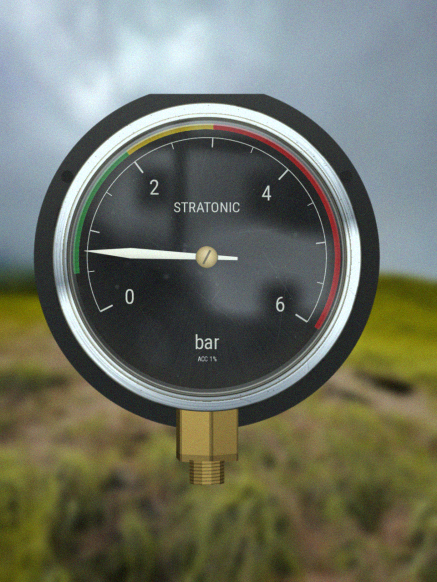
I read 0.75 (bar)
